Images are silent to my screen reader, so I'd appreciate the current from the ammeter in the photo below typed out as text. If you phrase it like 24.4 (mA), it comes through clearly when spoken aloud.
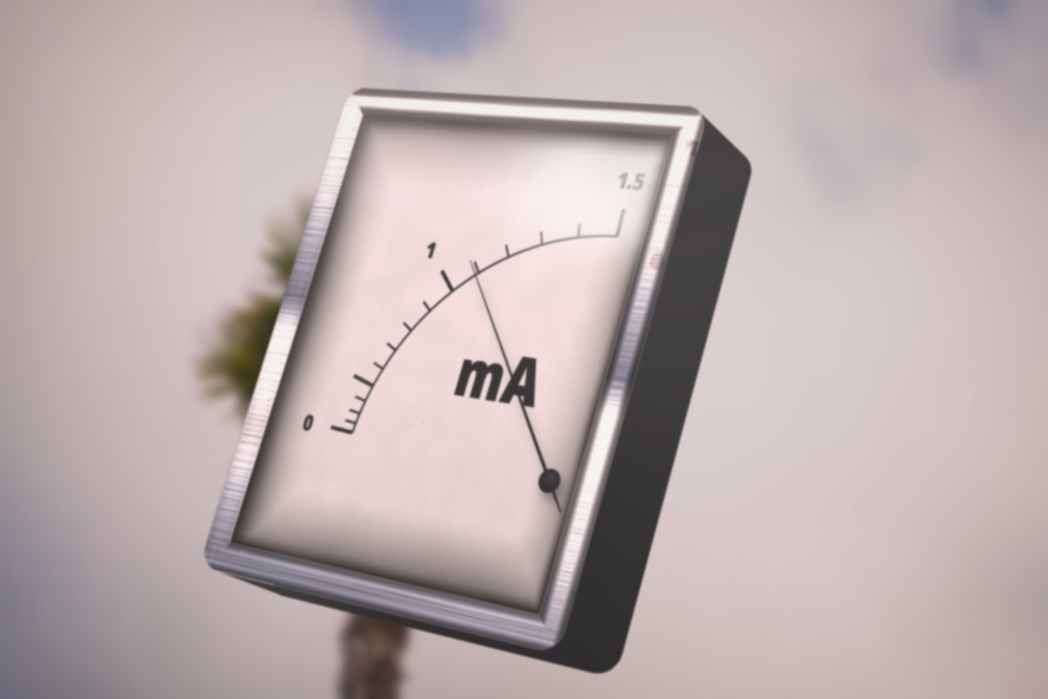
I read 1.1 (mA)
